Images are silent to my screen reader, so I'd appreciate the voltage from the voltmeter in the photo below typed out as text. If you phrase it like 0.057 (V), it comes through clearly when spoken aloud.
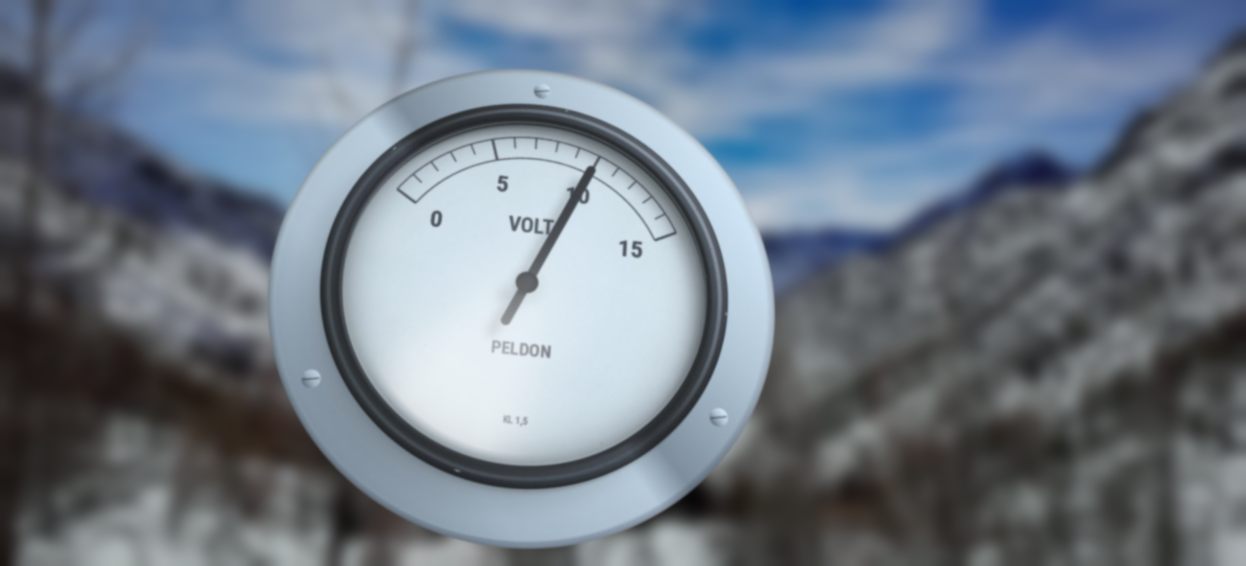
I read 10 (V)
